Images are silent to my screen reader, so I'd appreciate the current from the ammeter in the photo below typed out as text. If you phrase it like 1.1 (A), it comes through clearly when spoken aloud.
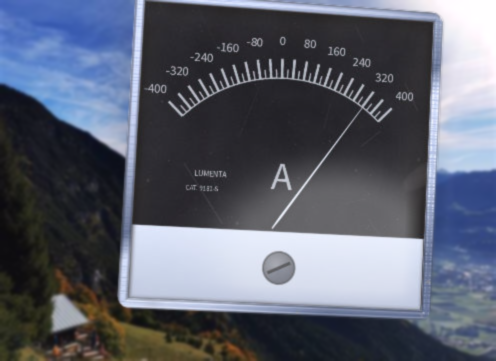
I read 320 (A)
